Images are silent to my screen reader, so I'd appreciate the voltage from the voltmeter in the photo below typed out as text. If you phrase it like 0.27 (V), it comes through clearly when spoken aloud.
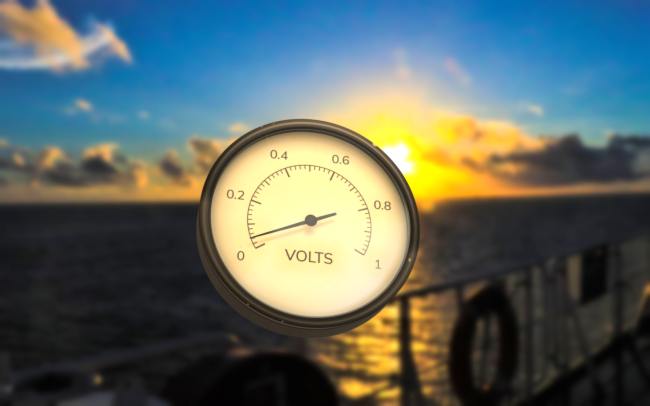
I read 0.04 (V)
